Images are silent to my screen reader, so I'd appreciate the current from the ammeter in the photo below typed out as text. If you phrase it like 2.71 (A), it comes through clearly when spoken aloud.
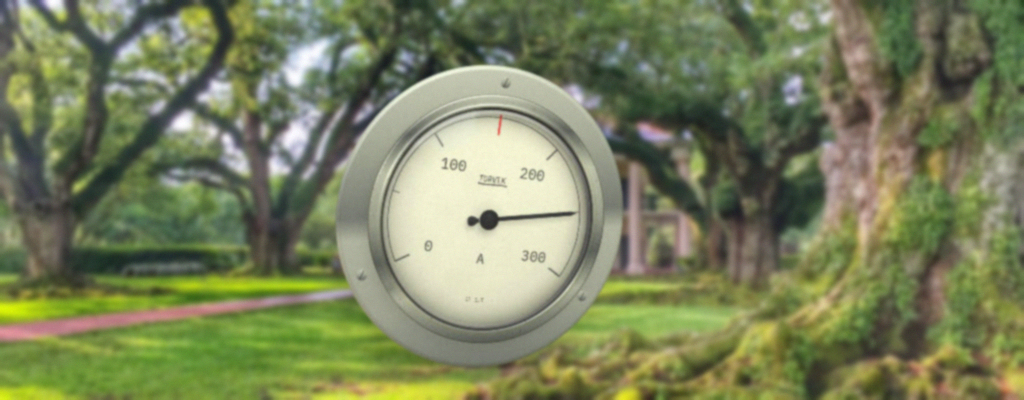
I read 250 (A)
